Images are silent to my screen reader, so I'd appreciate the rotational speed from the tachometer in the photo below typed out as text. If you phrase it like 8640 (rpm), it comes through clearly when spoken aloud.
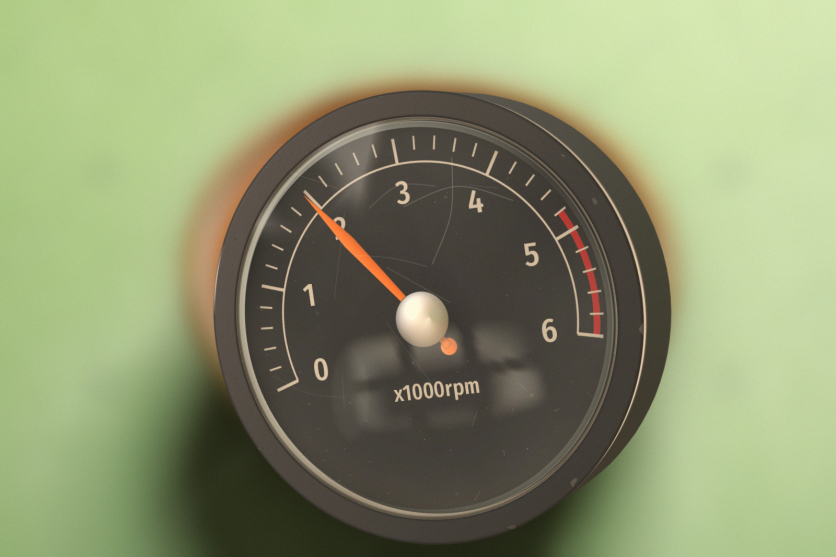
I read 2000 (rpm)
